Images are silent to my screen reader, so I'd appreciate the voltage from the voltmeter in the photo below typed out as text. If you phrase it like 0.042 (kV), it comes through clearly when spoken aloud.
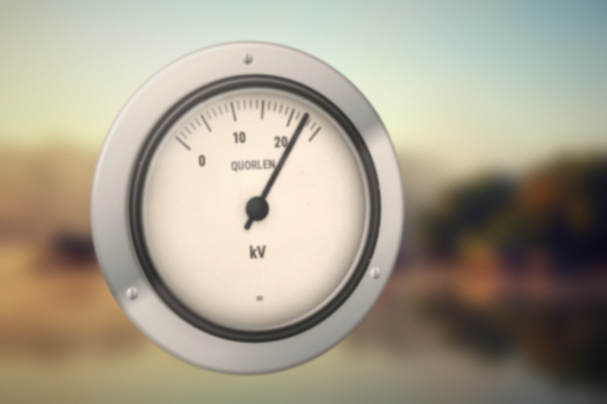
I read 22 (kV)
